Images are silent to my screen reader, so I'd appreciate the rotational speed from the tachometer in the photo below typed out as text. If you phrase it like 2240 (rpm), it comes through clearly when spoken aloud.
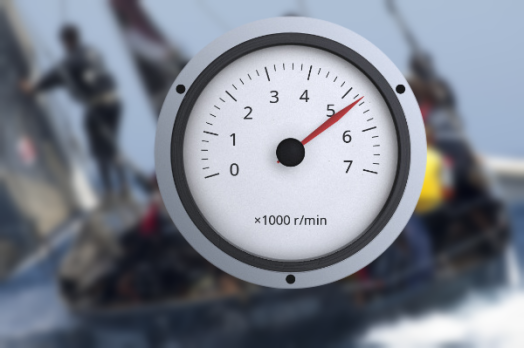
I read 5300 (rpm)
